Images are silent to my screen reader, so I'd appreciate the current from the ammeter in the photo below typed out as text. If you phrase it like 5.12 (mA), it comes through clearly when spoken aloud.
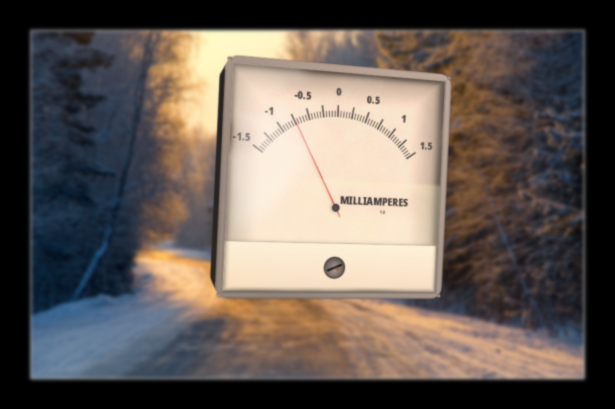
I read -0.75 (mA)
